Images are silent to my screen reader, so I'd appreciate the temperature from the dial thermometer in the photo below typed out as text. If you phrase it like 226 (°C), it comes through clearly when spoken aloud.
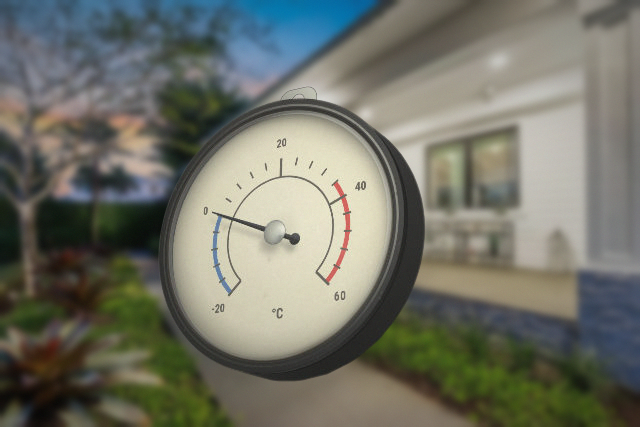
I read 0 (°C)
